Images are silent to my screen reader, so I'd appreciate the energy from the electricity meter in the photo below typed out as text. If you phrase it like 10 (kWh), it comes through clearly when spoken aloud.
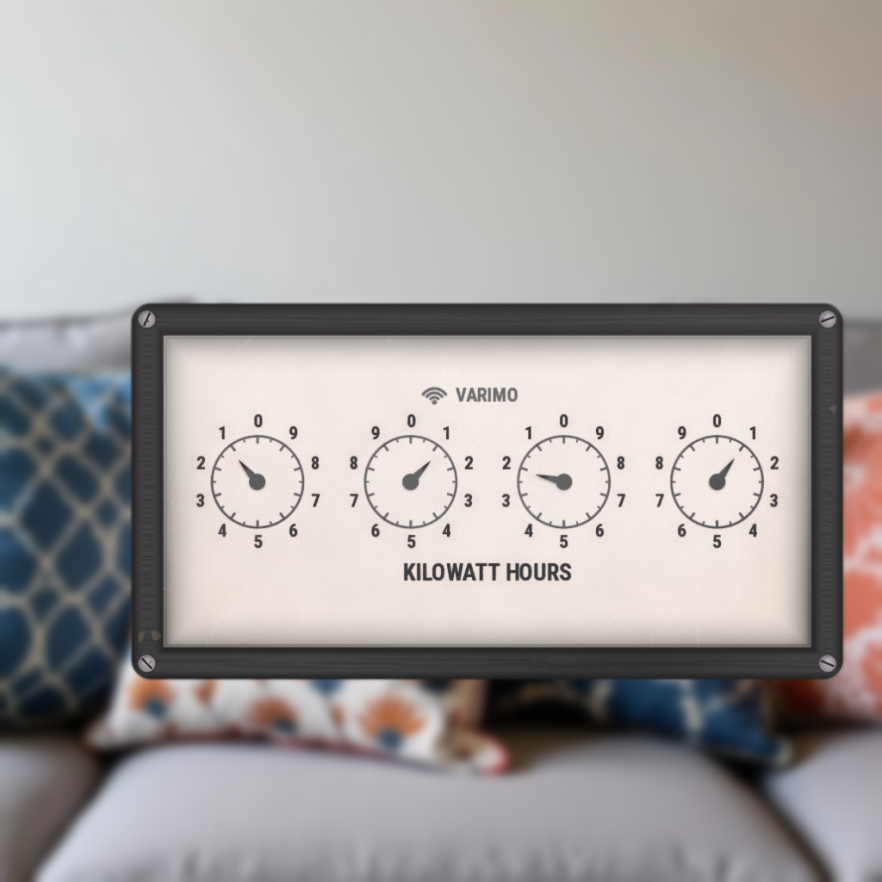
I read 1121 (kWh)
